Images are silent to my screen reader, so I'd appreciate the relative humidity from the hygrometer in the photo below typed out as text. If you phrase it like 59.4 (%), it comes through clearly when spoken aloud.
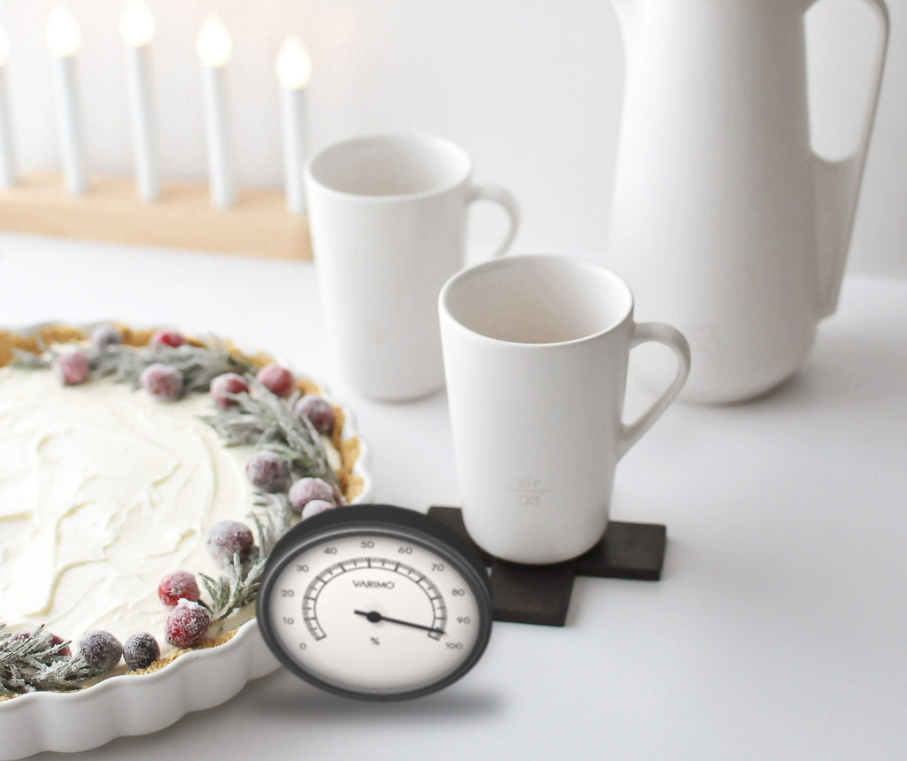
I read 95 (%)
